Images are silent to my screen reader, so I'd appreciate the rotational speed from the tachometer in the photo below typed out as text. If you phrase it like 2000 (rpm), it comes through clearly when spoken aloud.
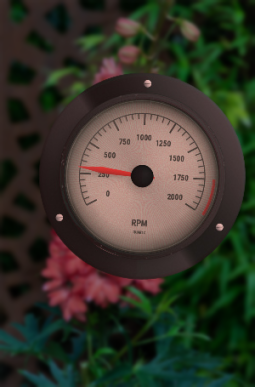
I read 300 (rpm)
